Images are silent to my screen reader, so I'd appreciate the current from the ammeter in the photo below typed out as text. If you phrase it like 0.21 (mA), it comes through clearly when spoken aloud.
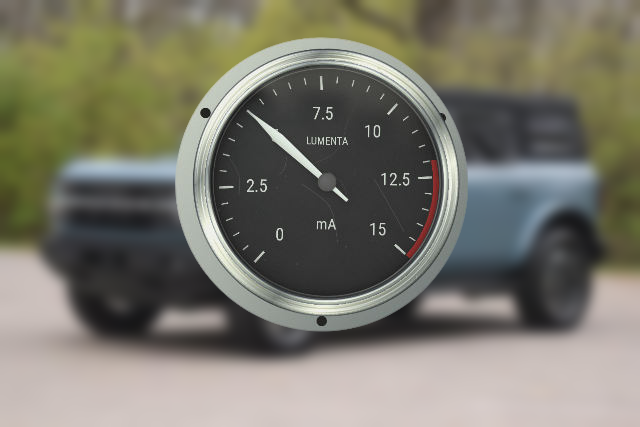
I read 5 (mA)
